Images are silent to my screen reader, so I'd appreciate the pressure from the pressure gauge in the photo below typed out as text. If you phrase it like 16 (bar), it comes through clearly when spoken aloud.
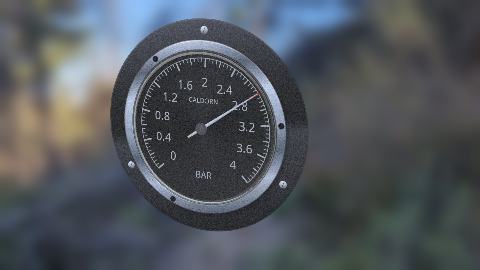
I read 2.8 (bar)
